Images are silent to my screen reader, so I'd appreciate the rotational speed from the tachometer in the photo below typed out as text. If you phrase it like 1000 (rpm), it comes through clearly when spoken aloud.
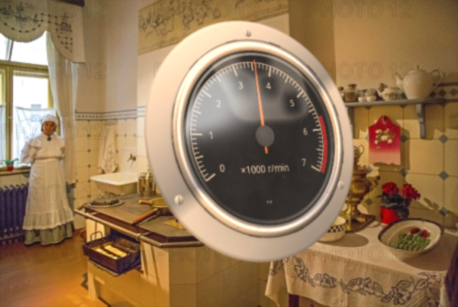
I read 3500 (rpm)
